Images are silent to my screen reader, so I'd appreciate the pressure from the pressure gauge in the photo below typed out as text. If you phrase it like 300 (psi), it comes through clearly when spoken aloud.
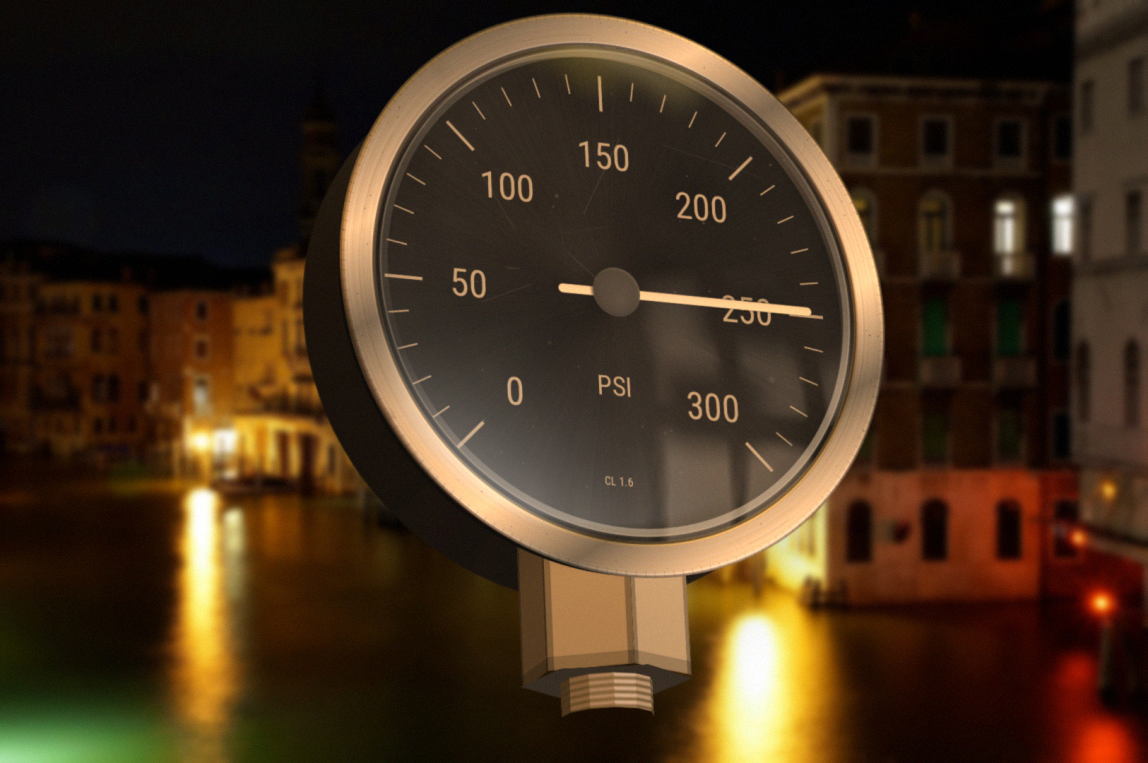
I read 250 (psi)
